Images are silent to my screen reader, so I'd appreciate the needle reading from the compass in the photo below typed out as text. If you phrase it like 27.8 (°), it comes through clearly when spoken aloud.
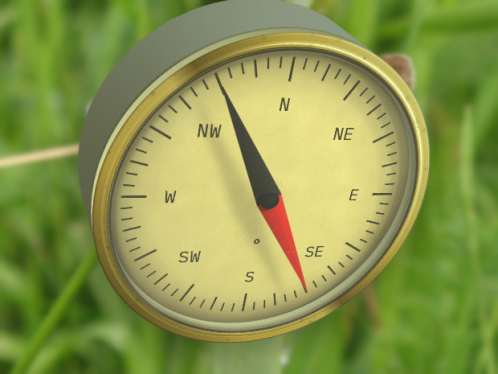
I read 150 (°)
